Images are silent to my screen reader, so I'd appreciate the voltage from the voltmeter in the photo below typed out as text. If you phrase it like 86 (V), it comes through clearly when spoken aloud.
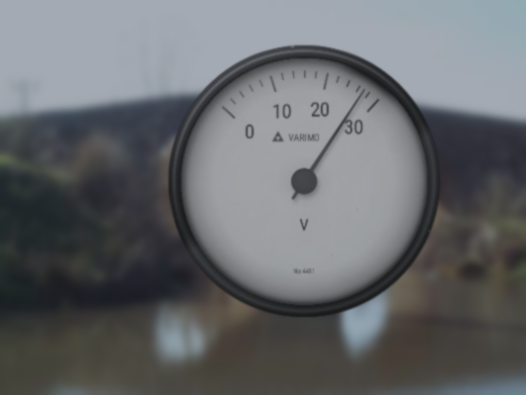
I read 27 (V)
